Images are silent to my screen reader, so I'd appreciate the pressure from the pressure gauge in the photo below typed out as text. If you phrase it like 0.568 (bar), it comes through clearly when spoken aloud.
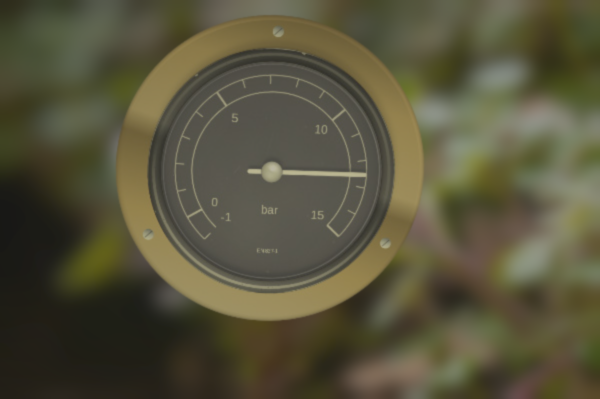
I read 12.5 (bar)
